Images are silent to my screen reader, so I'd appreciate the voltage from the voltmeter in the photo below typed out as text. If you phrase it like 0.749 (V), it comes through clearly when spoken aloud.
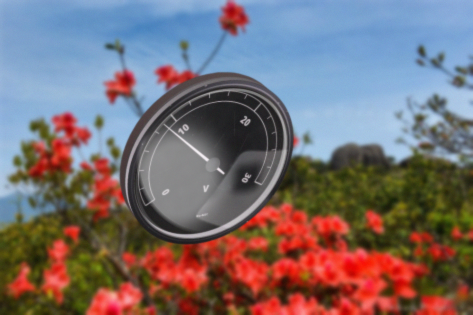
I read 9 (V)
